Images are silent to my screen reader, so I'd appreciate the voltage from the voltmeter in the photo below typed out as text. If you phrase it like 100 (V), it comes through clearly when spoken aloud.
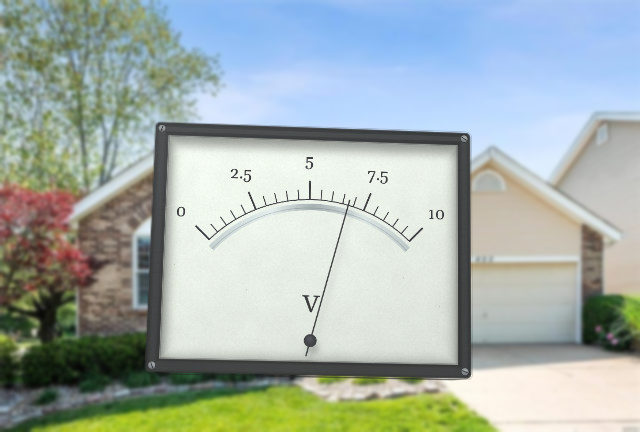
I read 6.75 (V)
